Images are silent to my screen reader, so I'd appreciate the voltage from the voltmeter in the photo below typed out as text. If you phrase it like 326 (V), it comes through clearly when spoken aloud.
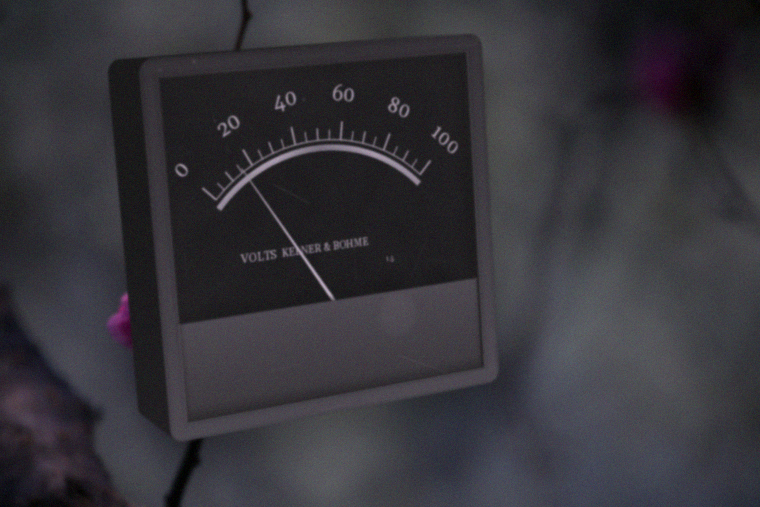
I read 15 (V)
